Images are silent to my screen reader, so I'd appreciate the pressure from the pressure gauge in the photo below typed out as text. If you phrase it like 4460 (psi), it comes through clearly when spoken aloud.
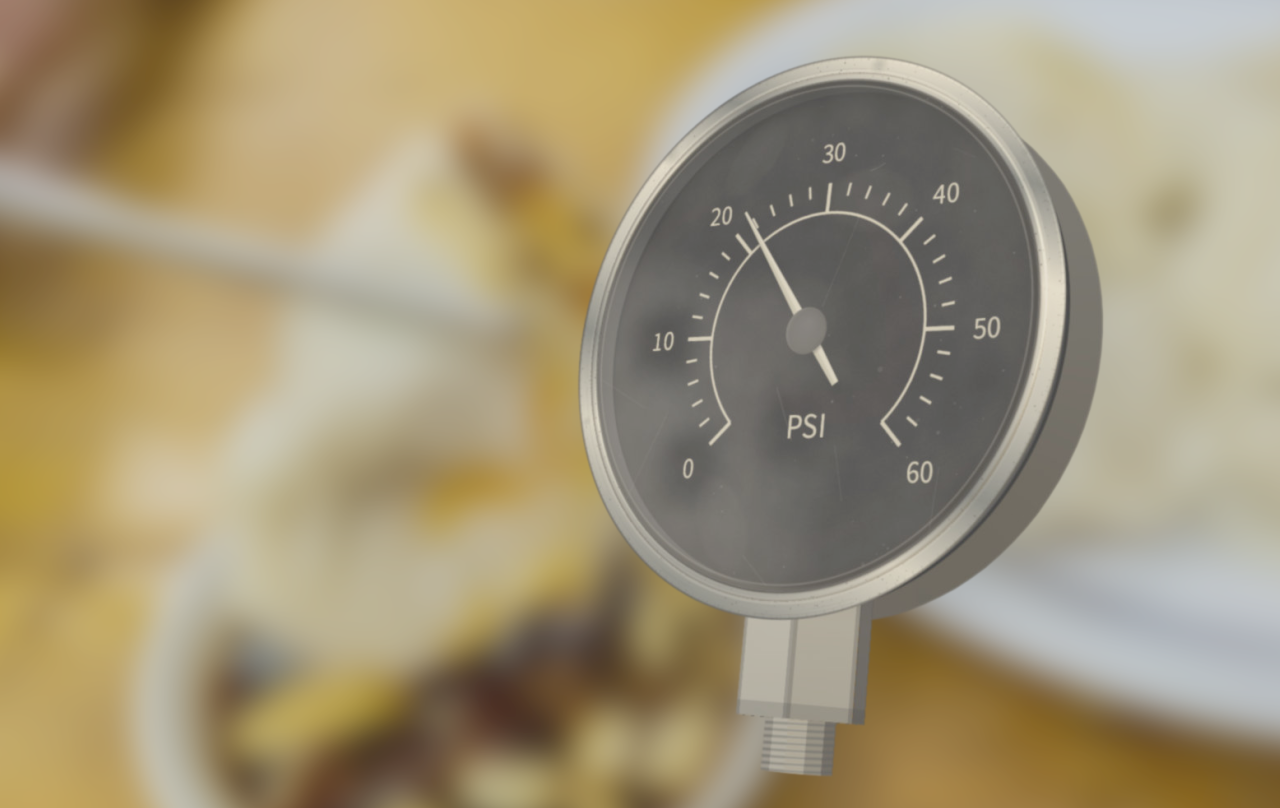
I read 22 (psi)
